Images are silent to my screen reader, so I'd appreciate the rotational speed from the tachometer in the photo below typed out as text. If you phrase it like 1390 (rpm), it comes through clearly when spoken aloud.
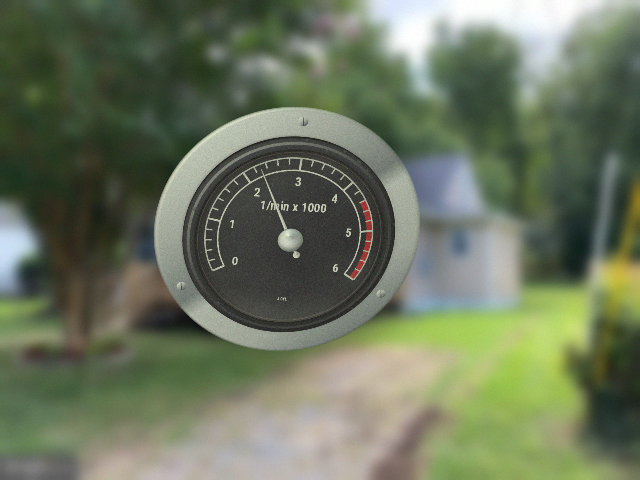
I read 2300 (rpm)
